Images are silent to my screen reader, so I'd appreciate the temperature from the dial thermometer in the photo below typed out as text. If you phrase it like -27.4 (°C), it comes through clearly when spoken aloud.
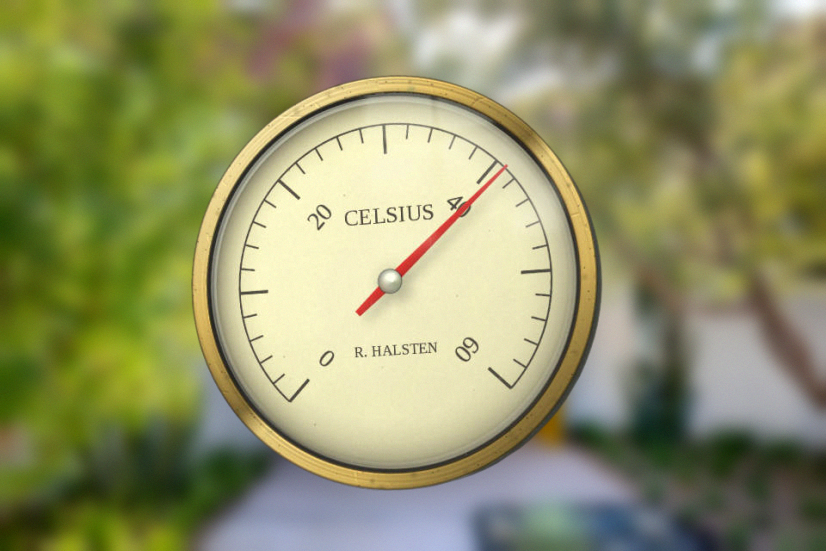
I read 41 (°C)
